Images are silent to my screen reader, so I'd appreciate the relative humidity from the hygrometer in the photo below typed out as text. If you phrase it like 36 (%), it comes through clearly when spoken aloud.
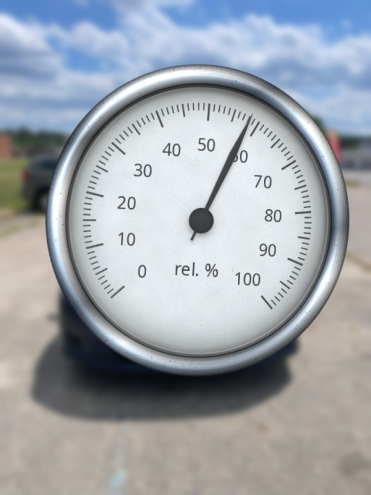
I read 58 (%)
